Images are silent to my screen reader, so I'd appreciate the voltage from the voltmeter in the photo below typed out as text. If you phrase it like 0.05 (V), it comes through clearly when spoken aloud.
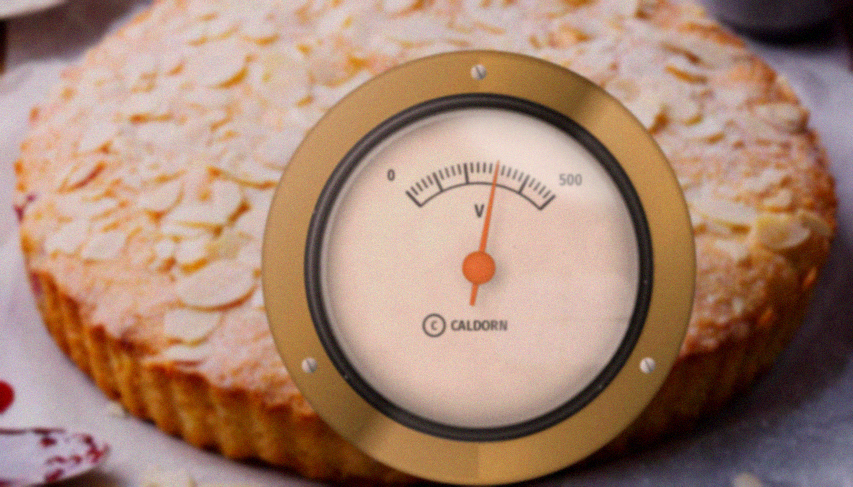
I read 300 (V)
